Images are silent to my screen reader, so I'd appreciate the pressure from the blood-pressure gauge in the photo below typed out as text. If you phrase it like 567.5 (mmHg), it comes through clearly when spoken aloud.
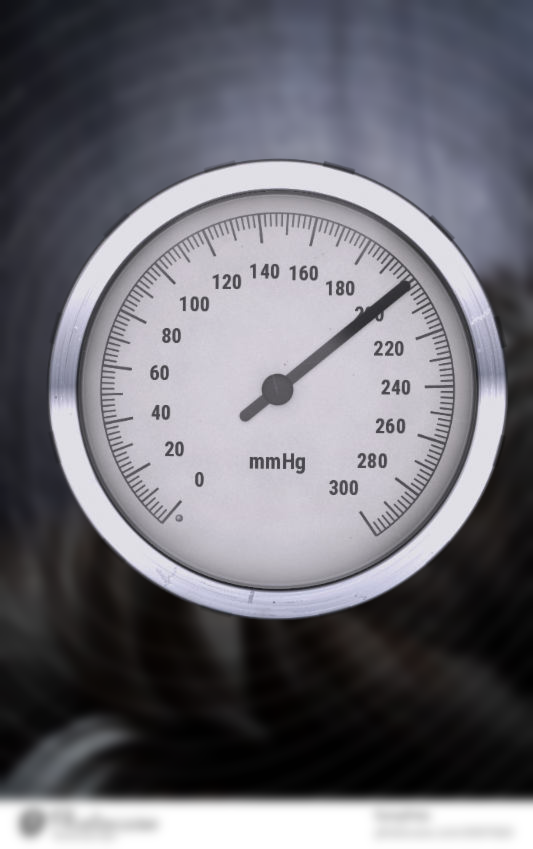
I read 200 (mmHg)
